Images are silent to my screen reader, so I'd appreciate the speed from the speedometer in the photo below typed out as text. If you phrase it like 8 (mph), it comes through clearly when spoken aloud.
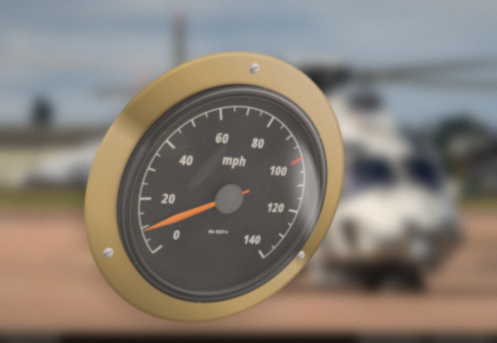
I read 10 (mph)
